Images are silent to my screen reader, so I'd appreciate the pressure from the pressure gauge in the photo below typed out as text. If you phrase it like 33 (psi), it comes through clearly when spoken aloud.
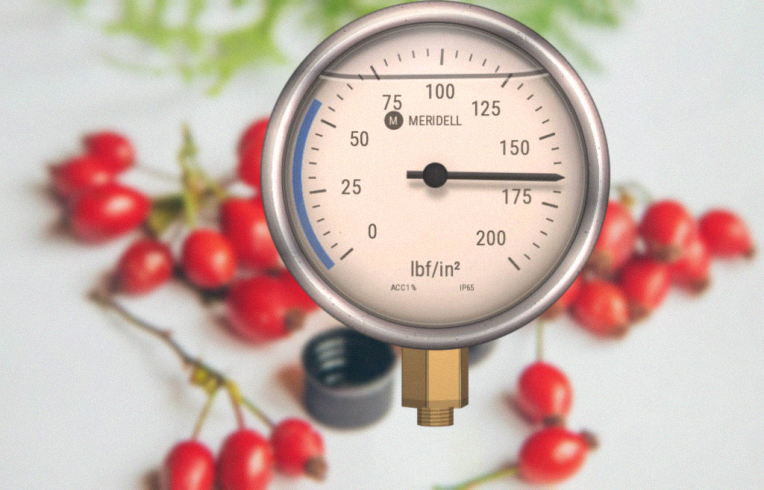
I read 165 (psi)
